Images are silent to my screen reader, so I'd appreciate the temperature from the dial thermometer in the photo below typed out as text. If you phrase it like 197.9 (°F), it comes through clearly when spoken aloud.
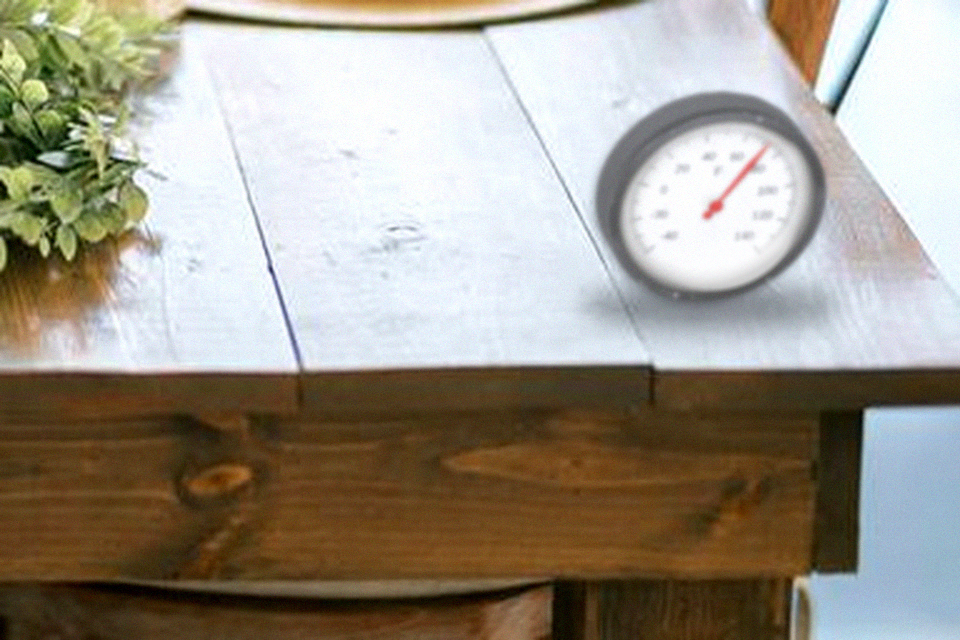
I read 70 (°F)
